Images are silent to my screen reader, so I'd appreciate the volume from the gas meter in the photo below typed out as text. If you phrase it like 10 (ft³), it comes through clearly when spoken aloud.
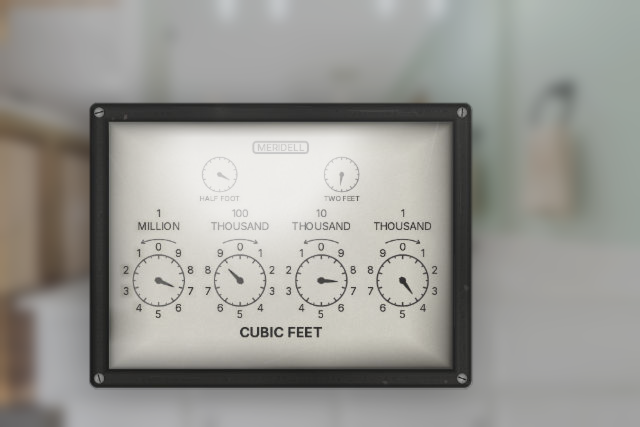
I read 687400 (ft³)
